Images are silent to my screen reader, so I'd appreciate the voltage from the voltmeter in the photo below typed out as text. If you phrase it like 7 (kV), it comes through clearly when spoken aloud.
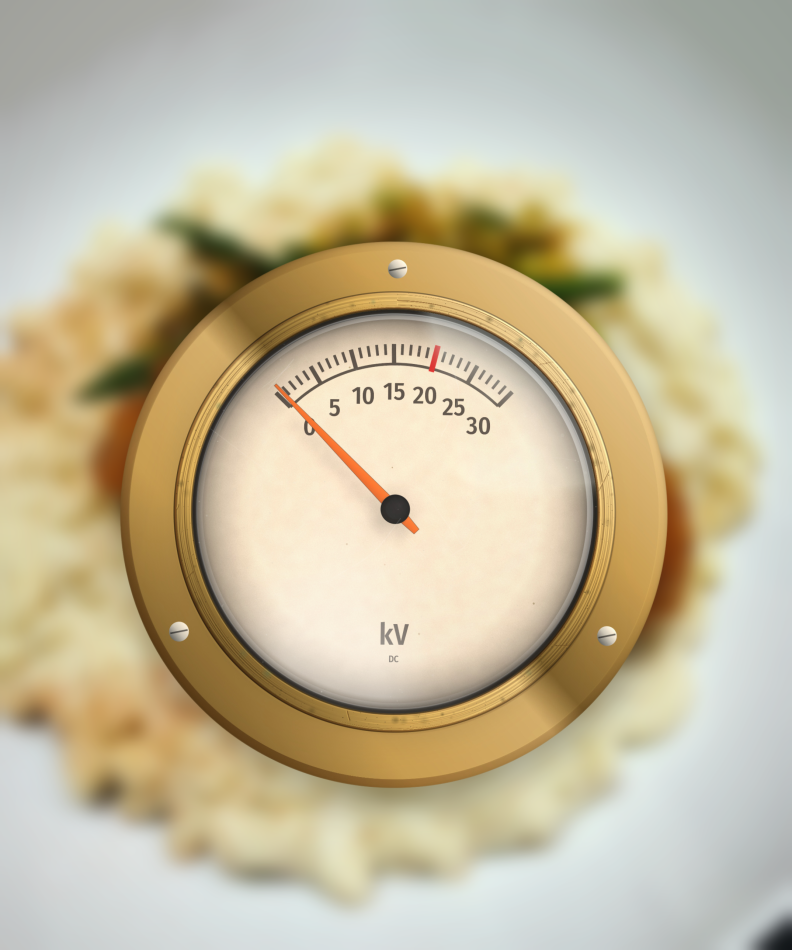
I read 0.5 (kV)
